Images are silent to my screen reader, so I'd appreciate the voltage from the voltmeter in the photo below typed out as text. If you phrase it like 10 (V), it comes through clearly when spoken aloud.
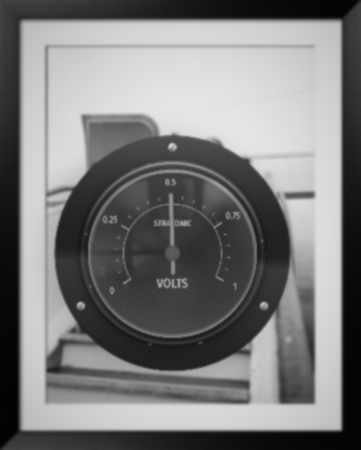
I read 0.5 (V)
